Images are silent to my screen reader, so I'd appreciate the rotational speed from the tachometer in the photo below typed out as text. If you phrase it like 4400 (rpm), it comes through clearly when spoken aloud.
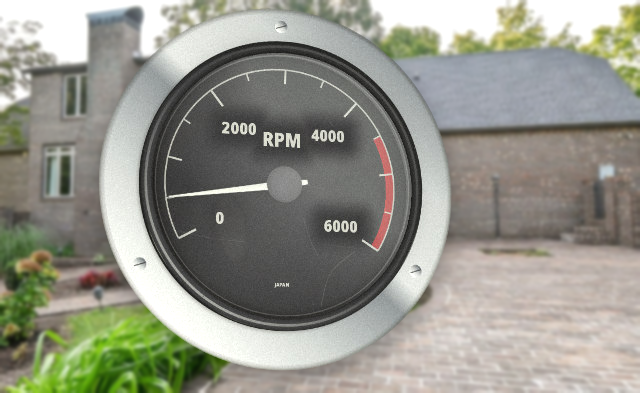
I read 500 (rpm)
